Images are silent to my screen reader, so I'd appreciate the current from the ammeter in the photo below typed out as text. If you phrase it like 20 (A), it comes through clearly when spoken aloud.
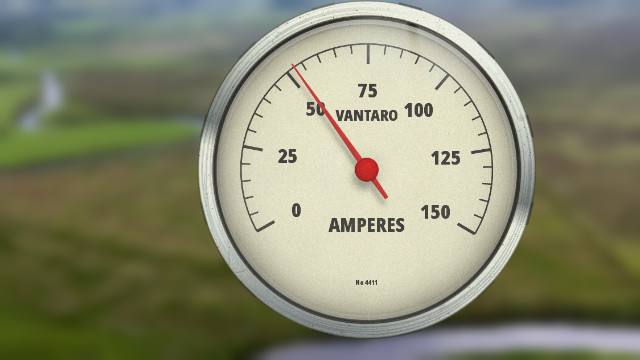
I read 52.5 (A)
